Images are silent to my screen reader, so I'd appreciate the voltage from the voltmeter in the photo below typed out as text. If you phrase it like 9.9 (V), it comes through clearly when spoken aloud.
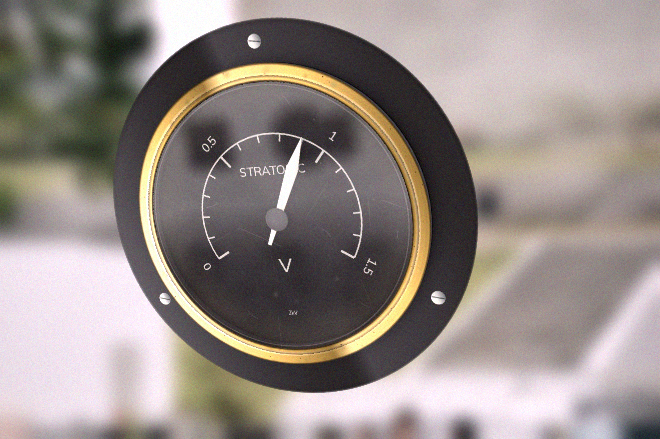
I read 0.9 (V)
